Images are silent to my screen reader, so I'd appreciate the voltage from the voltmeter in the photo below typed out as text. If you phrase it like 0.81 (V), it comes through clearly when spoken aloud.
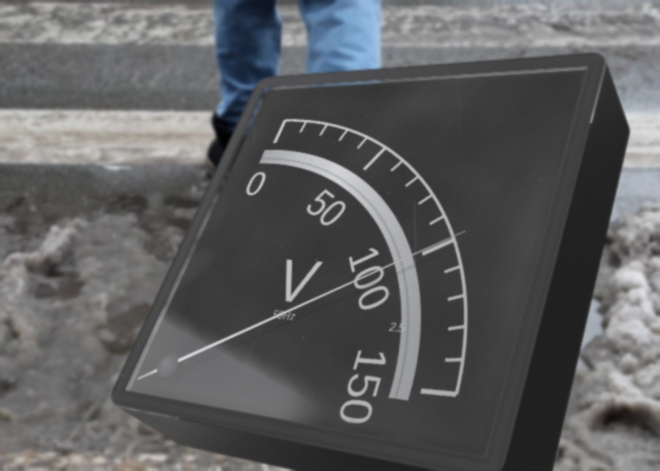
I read 100 (V)
